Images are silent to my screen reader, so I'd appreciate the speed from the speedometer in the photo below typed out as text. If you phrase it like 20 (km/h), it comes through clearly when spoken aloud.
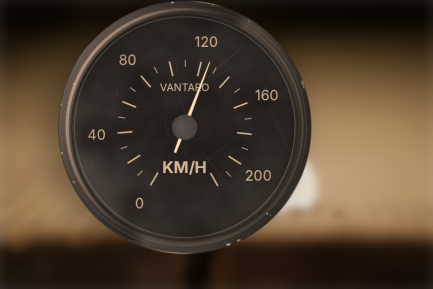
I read 125 (km/h)
